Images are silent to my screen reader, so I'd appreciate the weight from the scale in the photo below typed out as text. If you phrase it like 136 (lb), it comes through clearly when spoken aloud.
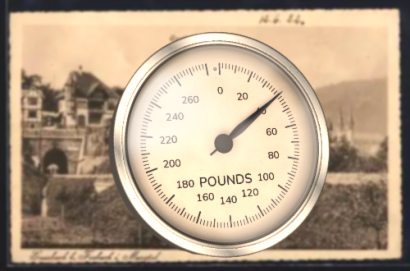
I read 40 (lb)
